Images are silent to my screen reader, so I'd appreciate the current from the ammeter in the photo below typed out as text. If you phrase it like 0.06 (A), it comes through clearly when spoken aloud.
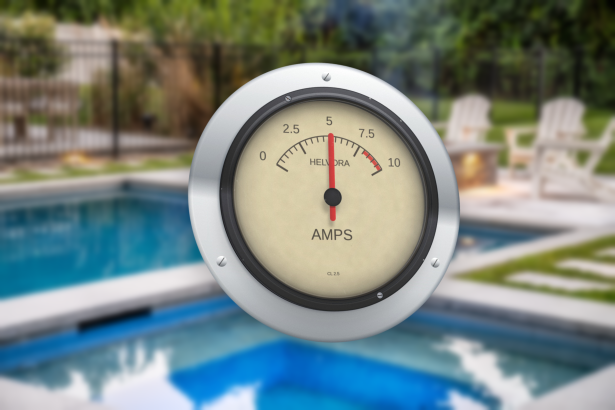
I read 5 (A)
